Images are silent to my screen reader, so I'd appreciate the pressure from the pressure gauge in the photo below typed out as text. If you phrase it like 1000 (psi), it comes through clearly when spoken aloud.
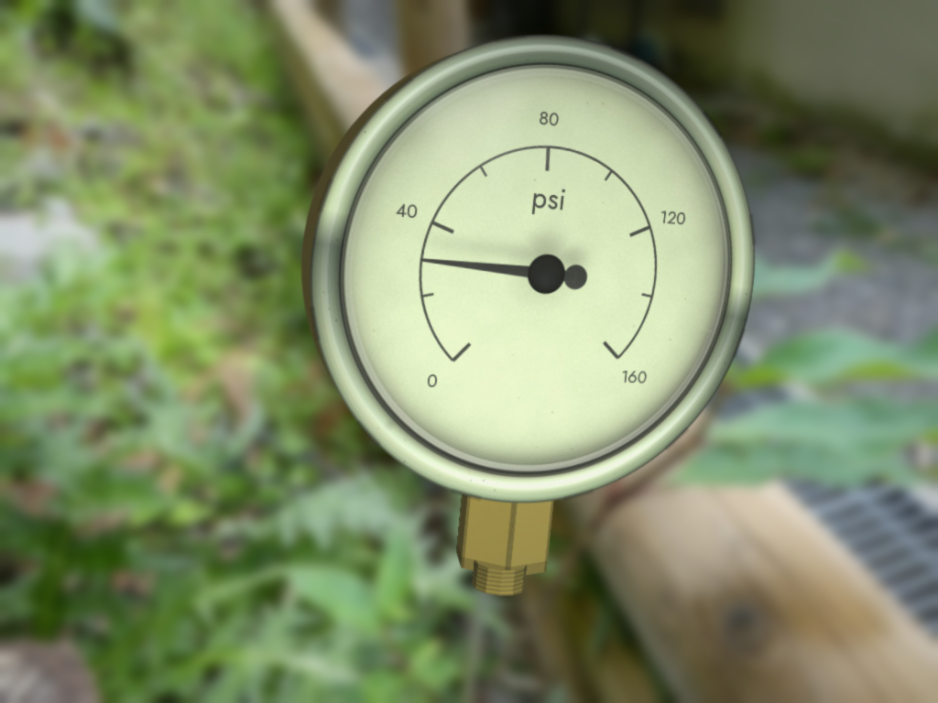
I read 30 (psi)
